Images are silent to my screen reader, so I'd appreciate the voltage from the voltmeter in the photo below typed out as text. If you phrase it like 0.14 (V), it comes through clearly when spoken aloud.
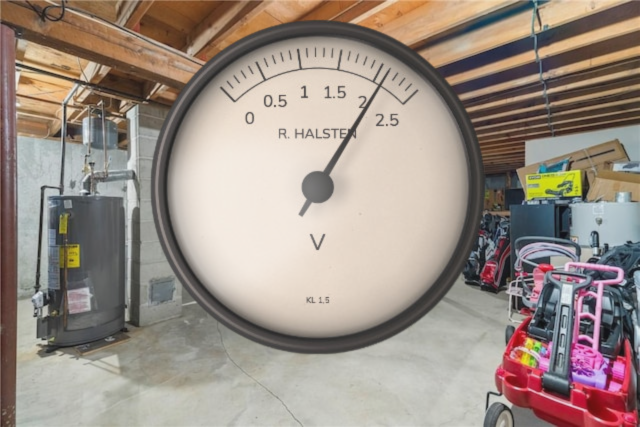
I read 2.1 (V)
